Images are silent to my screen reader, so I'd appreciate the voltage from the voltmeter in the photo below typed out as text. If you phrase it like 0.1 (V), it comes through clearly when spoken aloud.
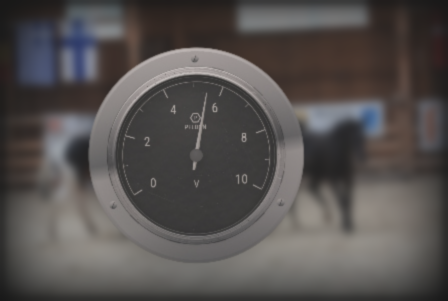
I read 5.5 (V)
